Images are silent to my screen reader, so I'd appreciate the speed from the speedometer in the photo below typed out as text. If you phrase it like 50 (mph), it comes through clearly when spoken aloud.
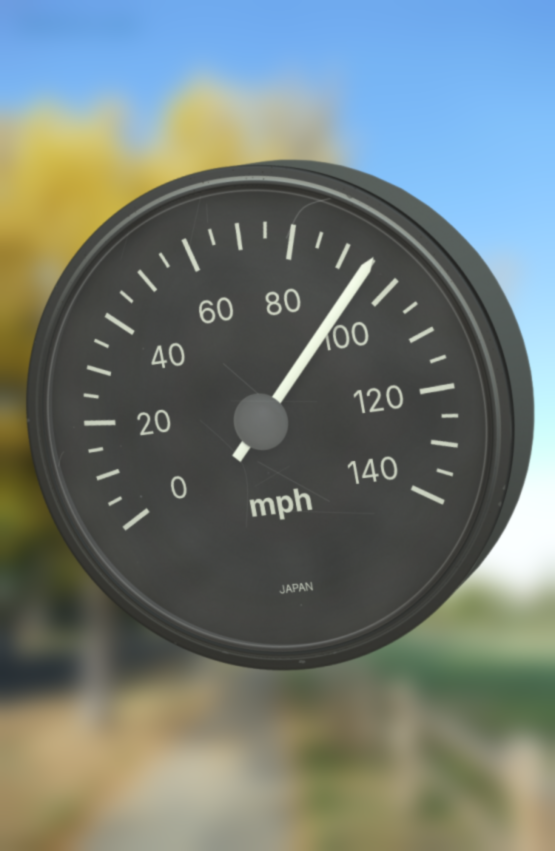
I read 95 (mph)
